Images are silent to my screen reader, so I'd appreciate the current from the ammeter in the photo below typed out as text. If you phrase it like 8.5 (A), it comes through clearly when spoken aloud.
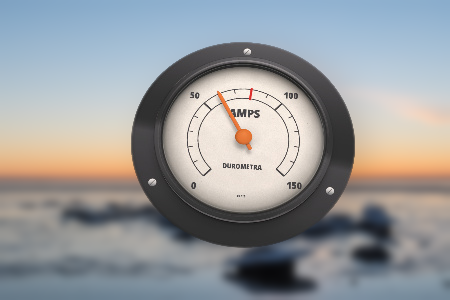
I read 60 (A)
